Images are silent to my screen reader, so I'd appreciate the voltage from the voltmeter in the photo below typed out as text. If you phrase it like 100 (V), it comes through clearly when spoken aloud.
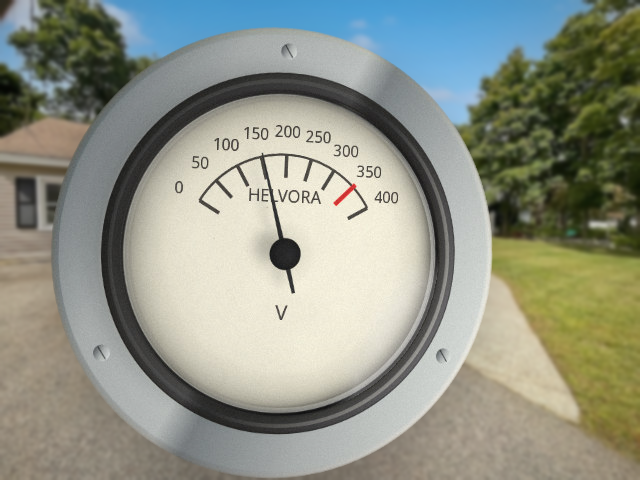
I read 150 (V)
